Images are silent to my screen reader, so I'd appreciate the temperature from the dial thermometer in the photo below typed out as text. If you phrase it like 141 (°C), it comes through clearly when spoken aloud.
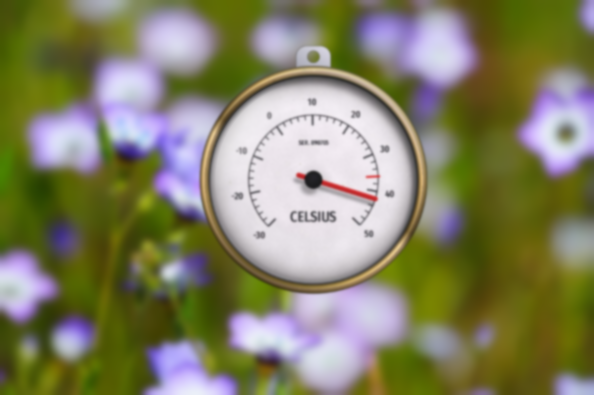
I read 42 (°C)
